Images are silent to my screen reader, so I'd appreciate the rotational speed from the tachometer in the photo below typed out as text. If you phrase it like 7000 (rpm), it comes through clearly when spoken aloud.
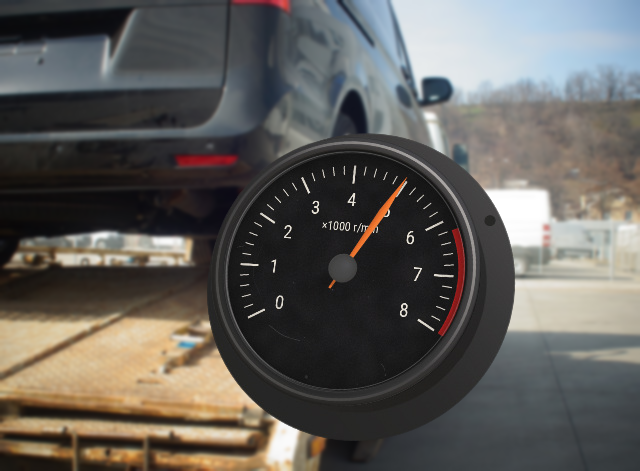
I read 5000 (rpm)
